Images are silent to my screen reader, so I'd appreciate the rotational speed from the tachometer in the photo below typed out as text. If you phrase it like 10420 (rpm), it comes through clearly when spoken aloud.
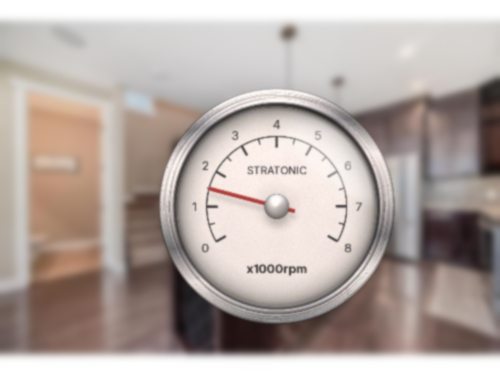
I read 1500 (rpm)
